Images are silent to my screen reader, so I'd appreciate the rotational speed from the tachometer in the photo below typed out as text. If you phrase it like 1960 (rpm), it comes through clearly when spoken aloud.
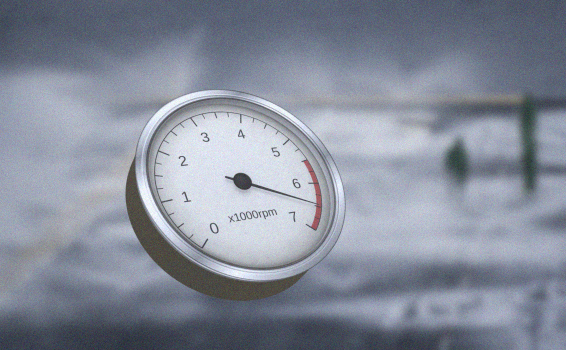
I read 6500 (rpm)
